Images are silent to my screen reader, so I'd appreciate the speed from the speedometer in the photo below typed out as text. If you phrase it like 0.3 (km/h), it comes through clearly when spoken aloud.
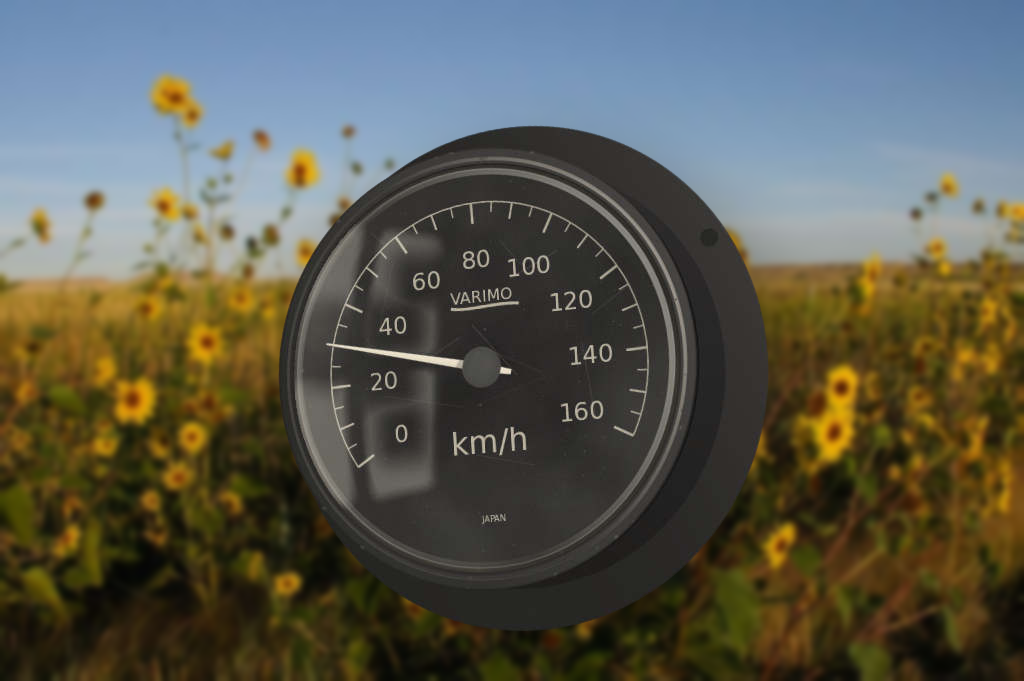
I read 30 (km/h)
